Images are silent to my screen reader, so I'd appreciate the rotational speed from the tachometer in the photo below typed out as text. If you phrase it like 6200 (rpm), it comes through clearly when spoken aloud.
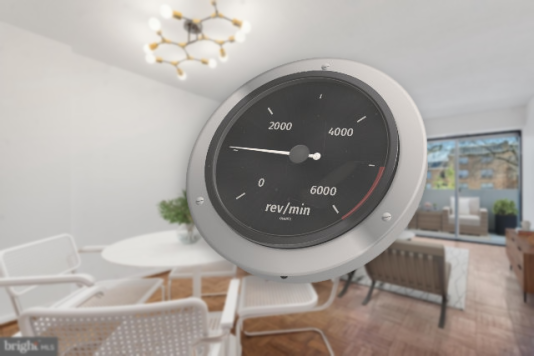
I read 1000 (rpm)
